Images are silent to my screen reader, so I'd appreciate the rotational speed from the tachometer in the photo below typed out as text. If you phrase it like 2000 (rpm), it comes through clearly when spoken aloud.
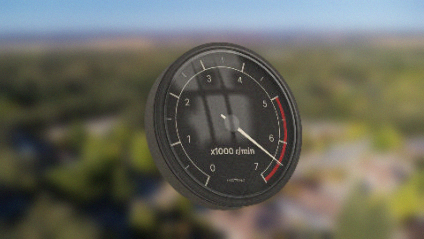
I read 6500 (rpm)
